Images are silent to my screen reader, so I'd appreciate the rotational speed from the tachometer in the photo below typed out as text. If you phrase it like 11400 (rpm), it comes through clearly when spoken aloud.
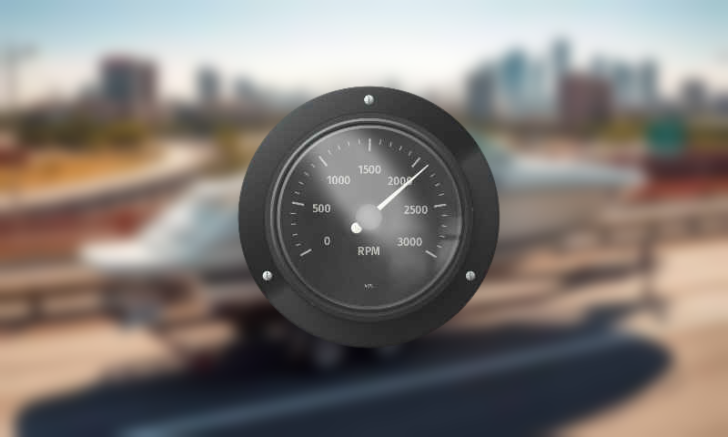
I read 2100 (rpm)
